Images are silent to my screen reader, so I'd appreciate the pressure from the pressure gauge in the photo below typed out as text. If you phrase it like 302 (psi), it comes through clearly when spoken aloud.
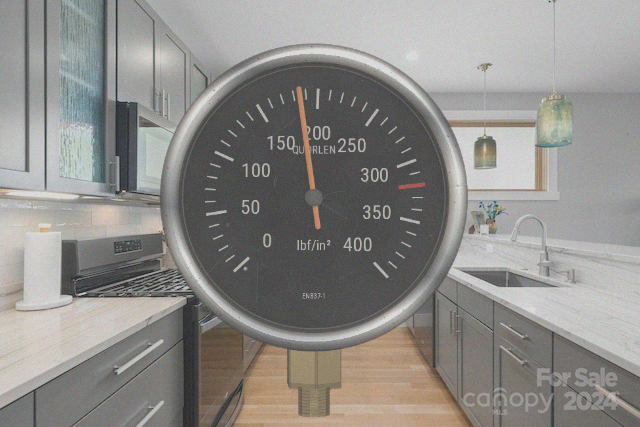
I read 185 (psi)
